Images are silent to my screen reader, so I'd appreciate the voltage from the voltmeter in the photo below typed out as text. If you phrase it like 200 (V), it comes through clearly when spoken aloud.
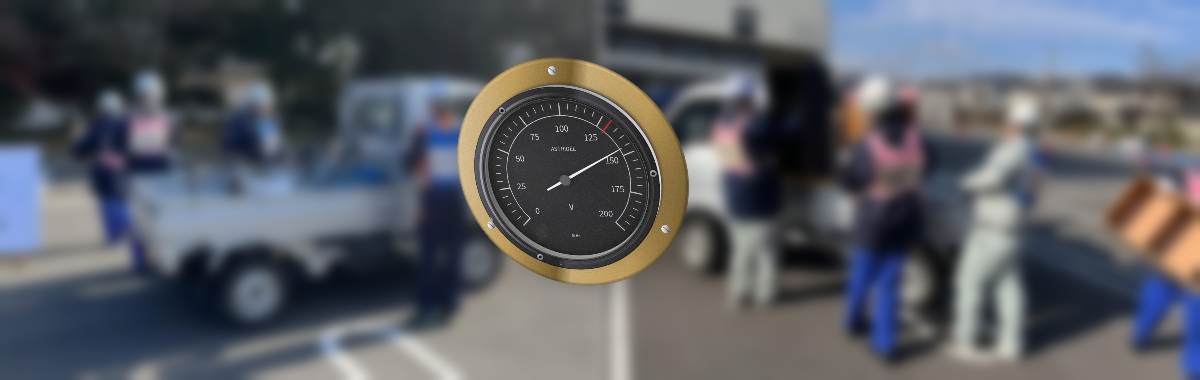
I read 145 (V)
